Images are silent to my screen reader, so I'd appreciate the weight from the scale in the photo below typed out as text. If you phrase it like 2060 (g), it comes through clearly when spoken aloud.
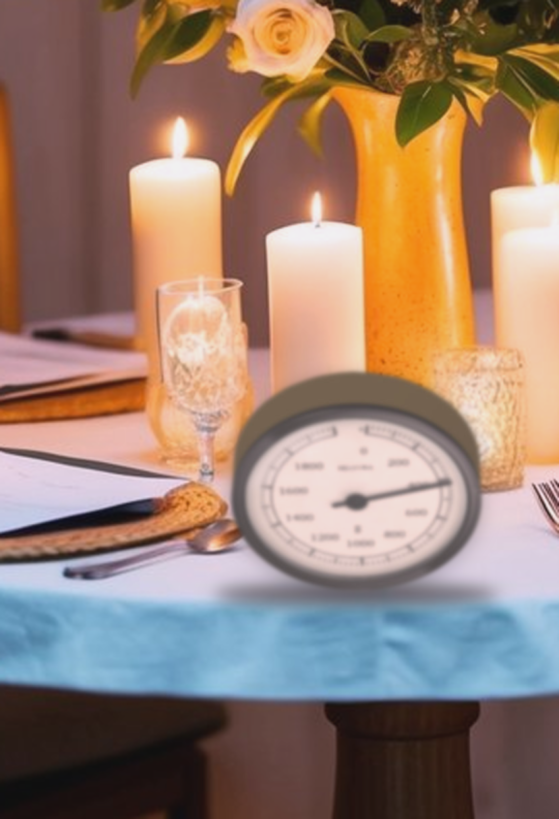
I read 400 (g)
